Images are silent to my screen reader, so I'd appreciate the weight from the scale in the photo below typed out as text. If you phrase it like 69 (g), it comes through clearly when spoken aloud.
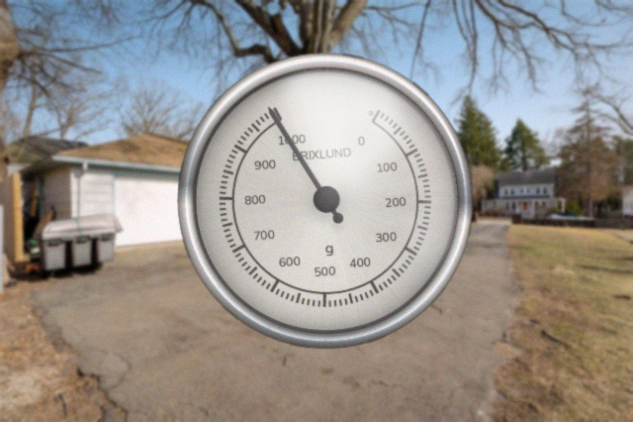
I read 990 (g)
